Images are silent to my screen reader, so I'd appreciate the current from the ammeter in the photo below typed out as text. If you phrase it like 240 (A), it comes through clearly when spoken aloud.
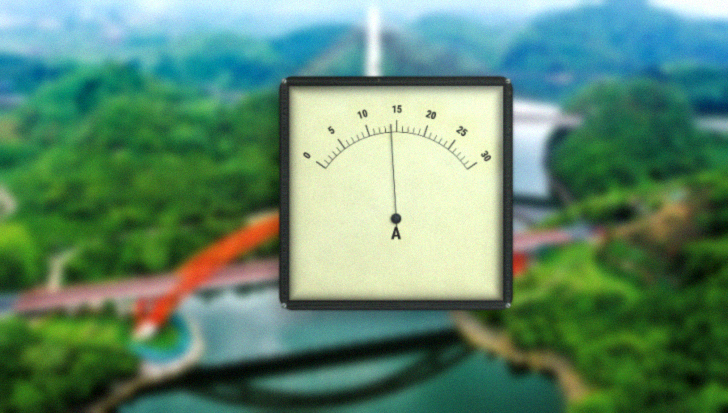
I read 14 (A)
